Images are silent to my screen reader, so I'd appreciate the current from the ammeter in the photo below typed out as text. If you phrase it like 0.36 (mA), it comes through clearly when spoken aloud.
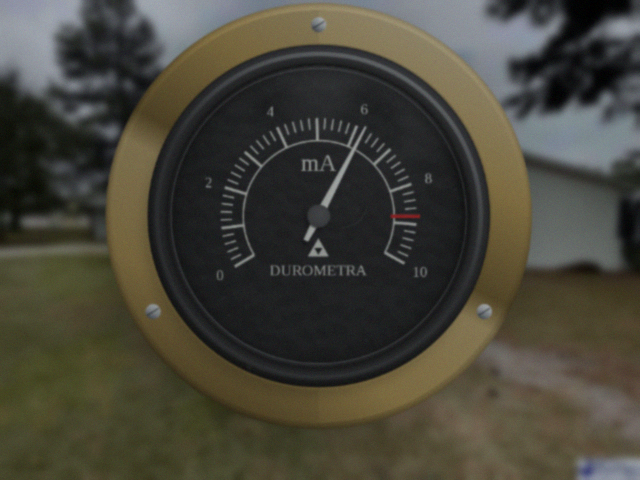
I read 6.2 (mA)
